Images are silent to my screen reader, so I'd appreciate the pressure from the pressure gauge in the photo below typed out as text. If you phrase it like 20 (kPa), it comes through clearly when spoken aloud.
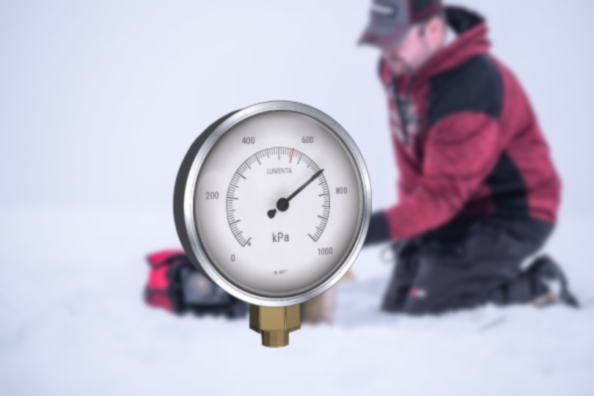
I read 700 (kPa)
